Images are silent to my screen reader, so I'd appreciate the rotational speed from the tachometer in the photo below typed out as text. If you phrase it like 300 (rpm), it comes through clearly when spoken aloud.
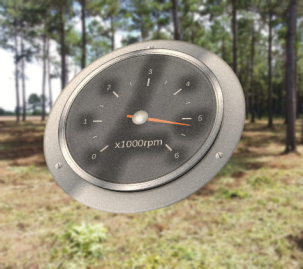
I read 5250 (rpm)
